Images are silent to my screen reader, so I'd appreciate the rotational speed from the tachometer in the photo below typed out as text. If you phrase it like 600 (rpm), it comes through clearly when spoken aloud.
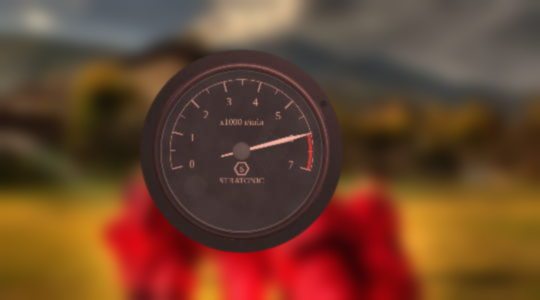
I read 6000 (rpm)
